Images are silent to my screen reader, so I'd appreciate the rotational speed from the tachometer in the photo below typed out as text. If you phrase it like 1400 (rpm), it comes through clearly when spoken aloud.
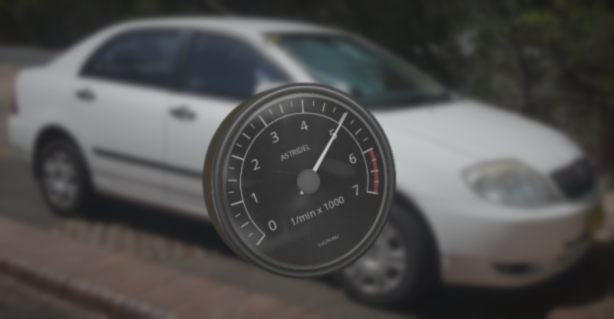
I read 5000 (rpm)
